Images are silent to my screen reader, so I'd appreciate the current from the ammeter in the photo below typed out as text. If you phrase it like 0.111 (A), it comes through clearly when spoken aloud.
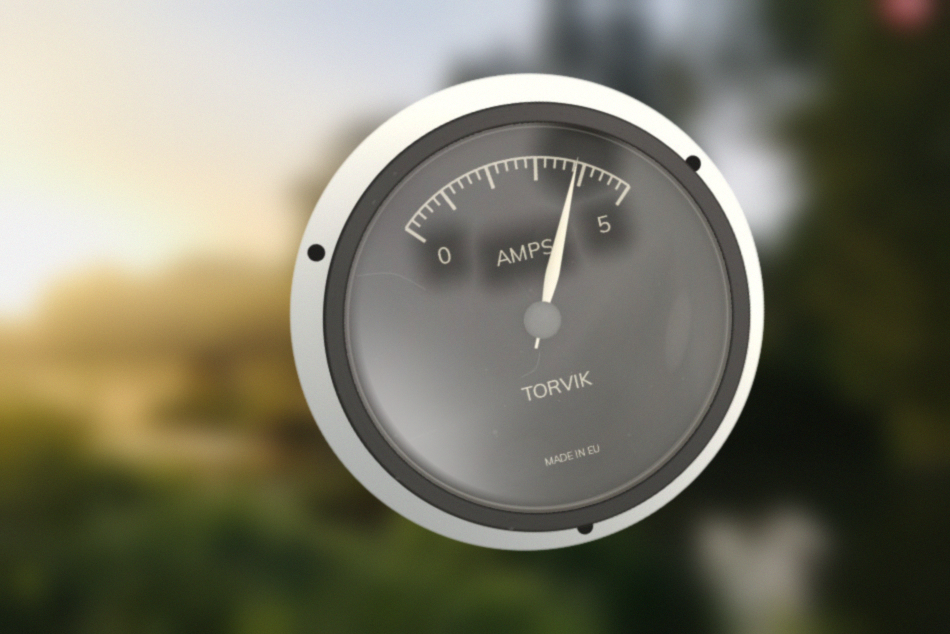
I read 3.8 (A)
